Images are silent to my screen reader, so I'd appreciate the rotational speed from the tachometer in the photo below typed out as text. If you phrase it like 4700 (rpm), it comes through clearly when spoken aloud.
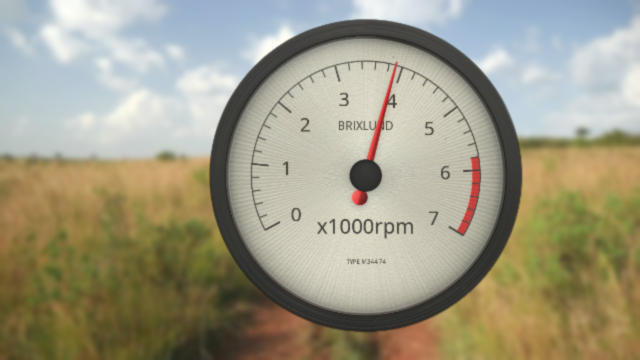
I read 3900 (rpm)
